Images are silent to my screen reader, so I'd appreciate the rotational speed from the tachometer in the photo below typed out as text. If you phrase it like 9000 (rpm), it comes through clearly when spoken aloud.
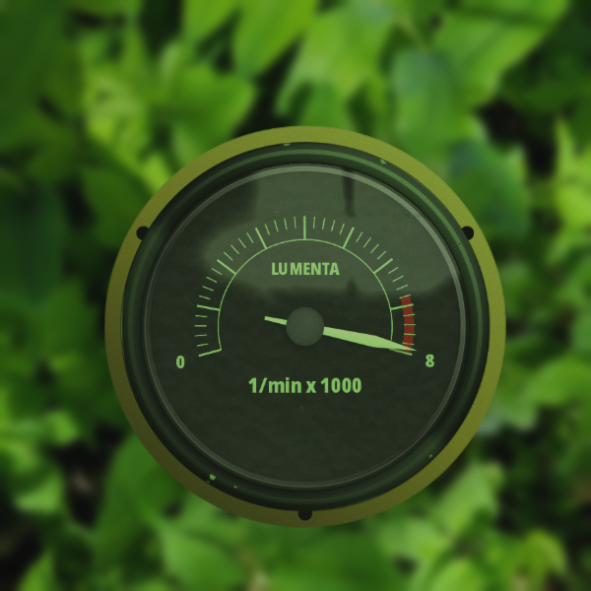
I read 7900 (rpm)
